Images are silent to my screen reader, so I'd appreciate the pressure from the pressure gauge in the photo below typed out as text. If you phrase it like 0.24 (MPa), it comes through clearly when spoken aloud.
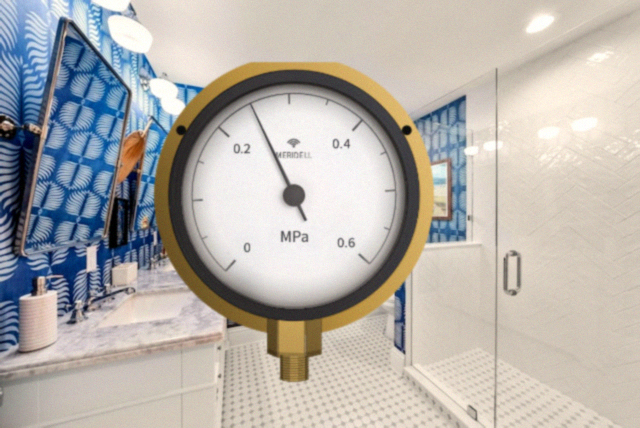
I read 0.25 (MPa)
